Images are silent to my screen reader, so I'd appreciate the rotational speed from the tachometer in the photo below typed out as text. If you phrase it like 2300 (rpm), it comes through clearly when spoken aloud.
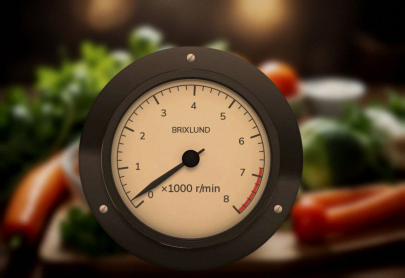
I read 200 (rpm)
